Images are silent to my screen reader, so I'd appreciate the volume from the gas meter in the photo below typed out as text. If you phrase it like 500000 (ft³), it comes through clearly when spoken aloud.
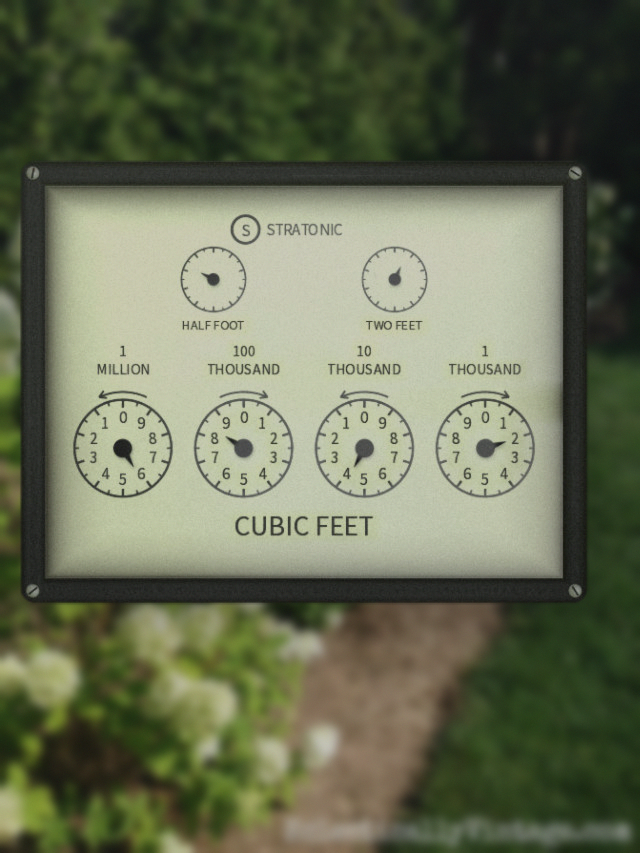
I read 584200 (ft³)
